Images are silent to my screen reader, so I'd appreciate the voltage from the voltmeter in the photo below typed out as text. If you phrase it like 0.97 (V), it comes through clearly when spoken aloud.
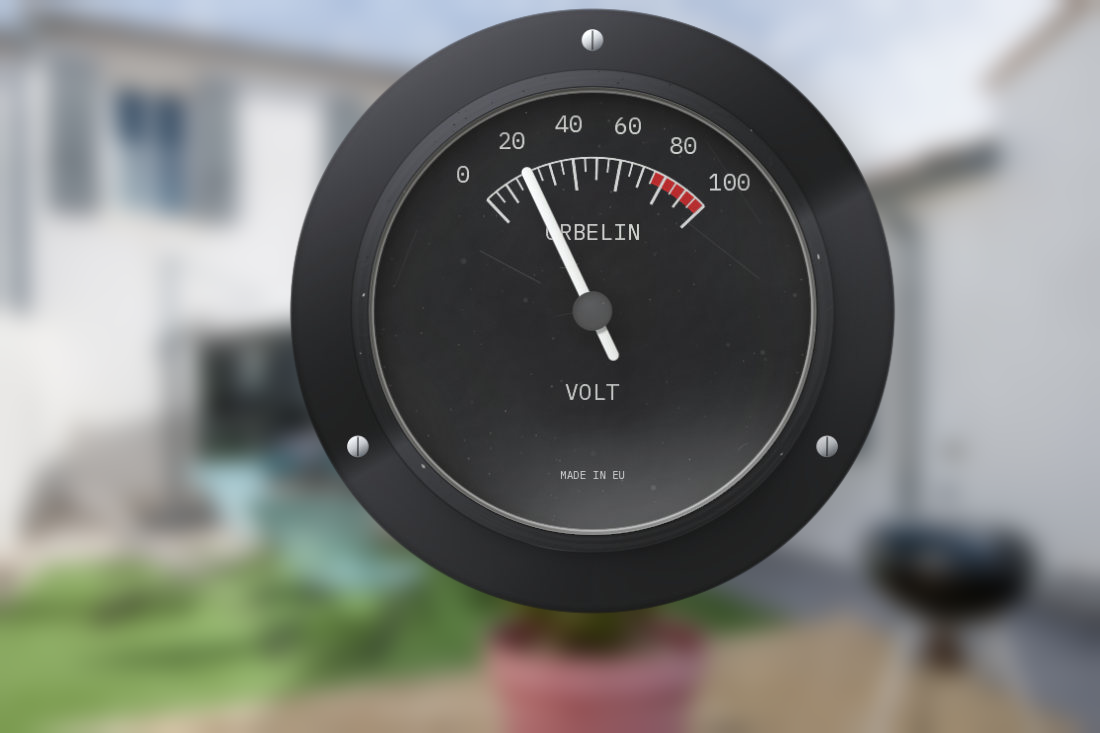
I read 20 (V)
